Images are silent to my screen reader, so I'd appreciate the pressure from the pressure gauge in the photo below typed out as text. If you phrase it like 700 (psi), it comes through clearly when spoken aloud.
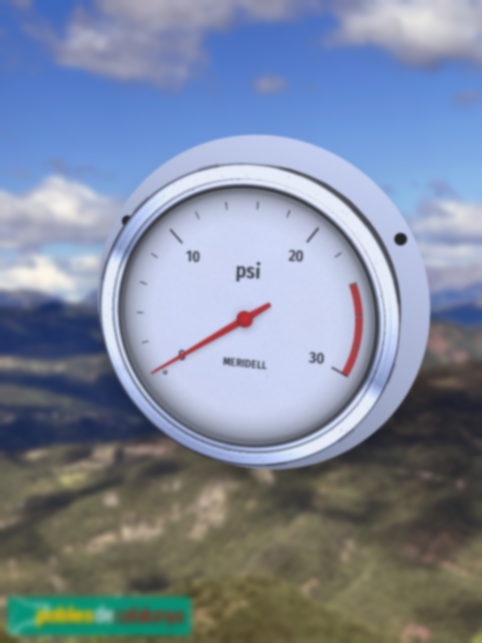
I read 0 (psi)
